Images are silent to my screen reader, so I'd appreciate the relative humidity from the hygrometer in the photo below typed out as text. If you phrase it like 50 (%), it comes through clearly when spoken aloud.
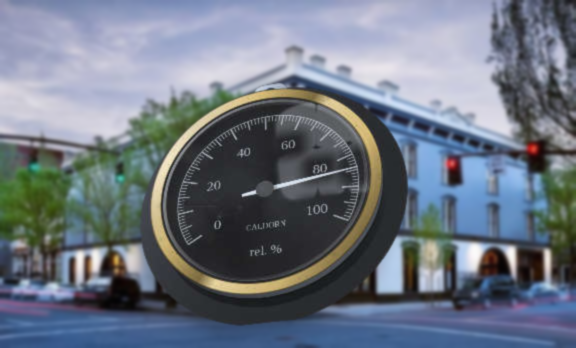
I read 85 (%)
